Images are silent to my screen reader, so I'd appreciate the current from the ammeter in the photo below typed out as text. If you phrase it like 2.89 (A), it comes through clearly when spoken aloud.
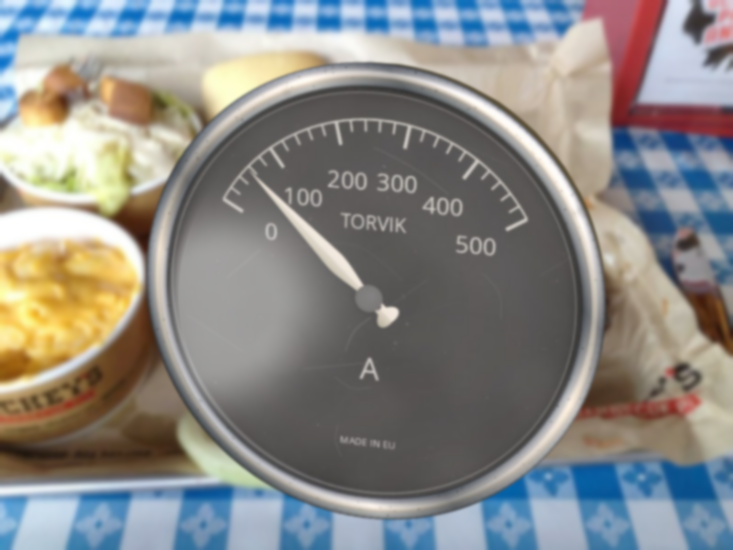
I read 60 (A)
